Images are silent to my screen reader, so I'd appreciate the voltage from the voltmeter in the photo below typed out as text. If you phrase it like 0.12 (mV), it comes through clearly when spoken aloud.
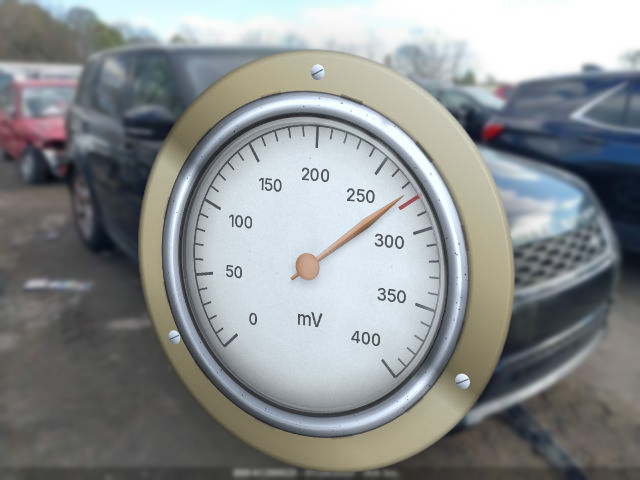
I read 275 (mV)
